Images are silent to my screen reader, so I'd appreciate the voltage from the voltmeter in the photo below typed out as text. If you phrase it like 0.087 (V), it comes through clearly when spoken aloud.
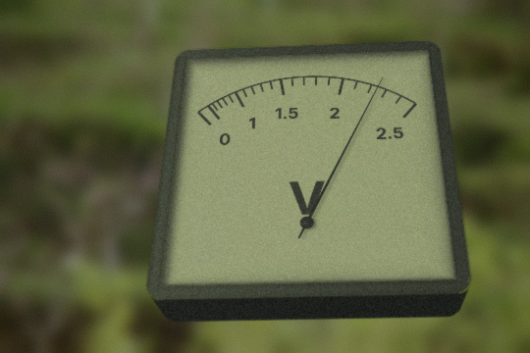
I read 2.25 (V)
